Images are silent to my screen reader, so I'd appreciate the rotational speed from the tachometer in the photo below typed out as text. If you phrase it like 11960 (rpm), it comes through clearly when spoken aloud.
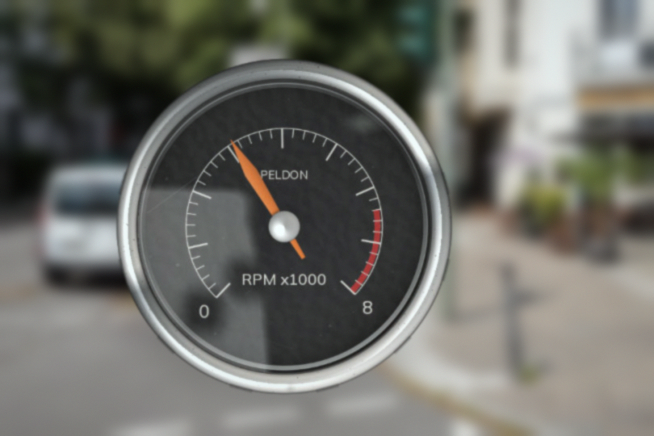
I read 3100 (rpm)
